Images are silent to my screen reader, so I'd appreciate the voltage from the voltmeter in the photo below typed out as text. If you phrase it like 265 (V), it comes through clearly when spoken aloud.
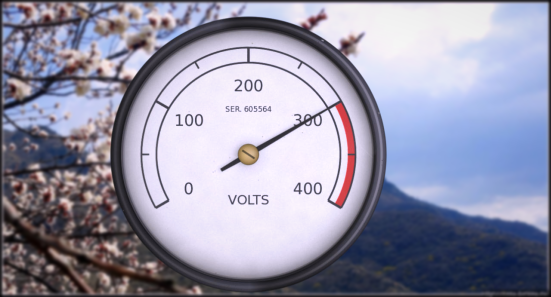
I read 300 (V)
